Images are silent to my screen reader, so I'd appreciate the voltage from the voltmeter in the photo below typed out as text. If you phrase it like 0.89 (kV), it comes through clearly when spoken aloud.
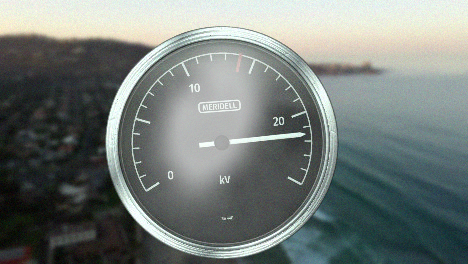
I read 21.5 (kV)
